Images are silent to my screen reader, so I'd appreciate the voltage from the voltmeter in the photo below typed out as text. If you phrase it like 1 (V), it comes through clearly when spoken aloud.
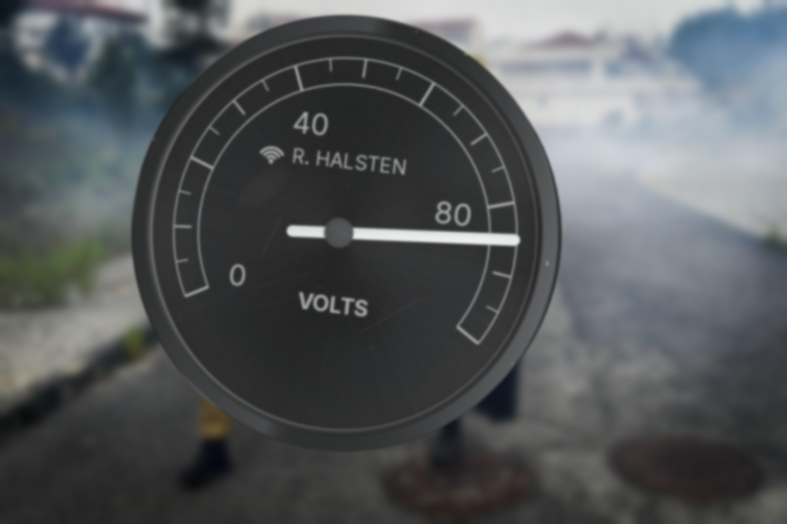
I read 85 (V)
